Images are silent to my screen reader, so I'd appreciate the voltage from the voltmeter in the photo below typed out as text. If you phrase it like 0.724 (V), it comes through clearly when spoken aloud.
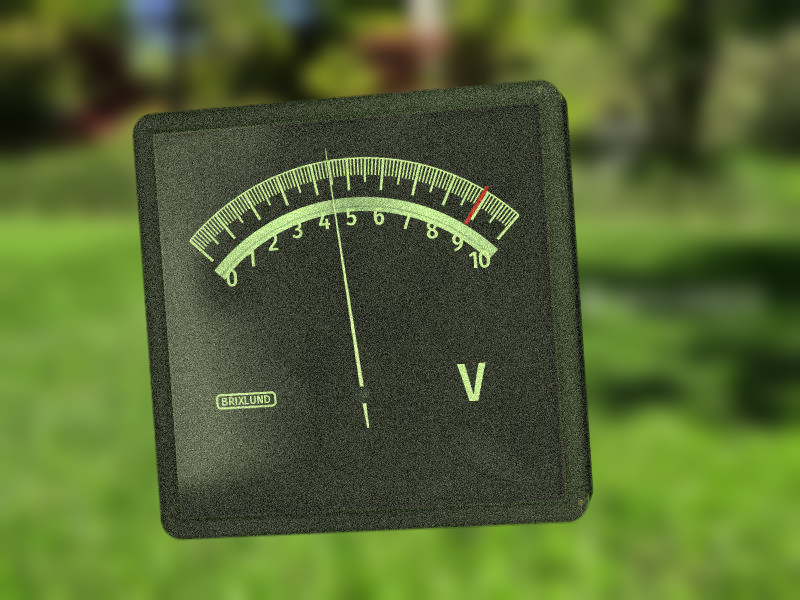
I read 4.5 (V)
